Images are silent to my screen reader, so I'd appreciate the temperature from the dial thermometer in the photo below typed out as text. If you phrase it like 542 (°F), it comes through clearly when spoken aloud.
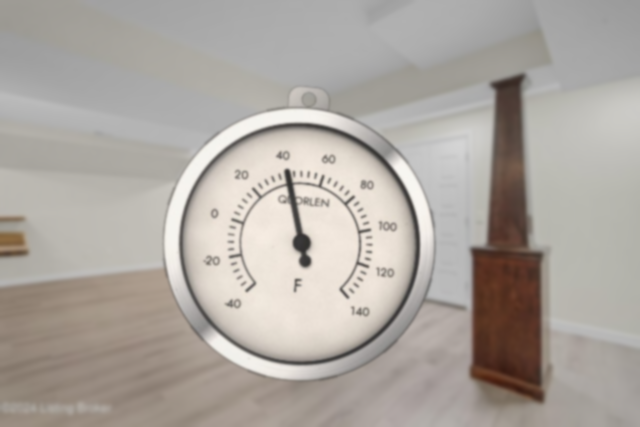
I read 40 (°F)
